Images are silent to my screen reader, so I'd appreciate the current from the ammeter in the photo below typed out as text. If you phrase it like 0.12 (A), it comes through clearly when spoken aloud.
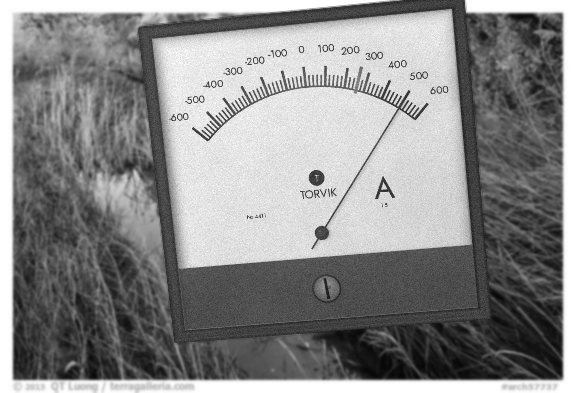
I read 500 (A)
